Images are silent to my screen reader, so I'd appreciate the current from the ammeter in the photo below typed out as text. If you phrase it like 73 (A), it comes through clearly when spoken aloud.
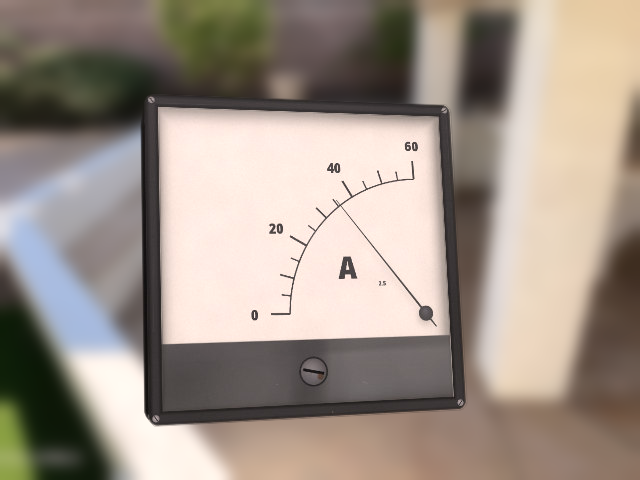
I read 35 (A)
